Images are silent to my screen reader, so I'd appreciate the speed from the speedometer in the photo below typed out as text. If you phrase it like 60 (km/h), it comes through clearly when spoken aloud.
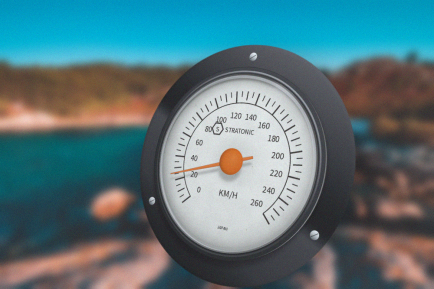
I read 25 (km/h)
